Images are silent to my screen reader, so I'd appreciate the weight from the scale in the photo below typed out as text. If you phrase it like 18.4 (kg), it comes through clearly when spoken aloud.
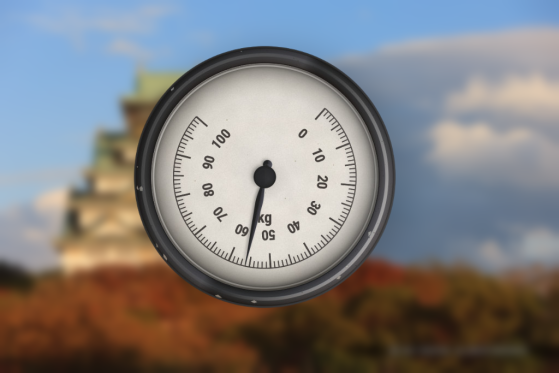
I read 56 (kg)
